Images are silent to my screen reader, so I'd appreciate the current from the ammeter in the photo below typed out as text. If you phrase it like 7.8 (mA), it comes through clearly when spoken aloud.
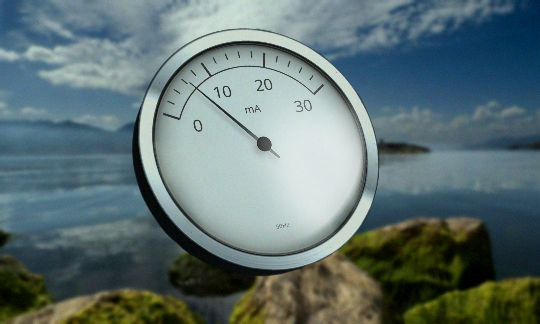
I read 6 (mA)
